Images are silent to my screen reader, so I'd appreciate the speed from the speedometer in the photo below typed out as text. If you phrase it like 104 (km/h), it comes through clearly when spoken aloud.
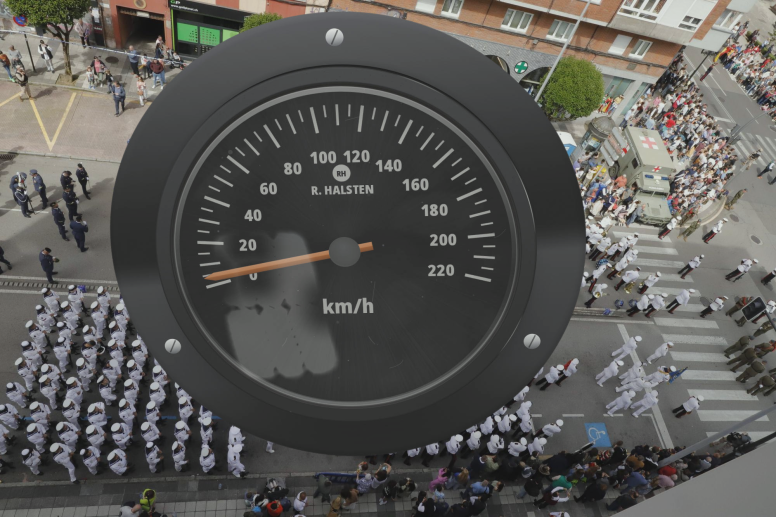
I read 5 (km/h)
